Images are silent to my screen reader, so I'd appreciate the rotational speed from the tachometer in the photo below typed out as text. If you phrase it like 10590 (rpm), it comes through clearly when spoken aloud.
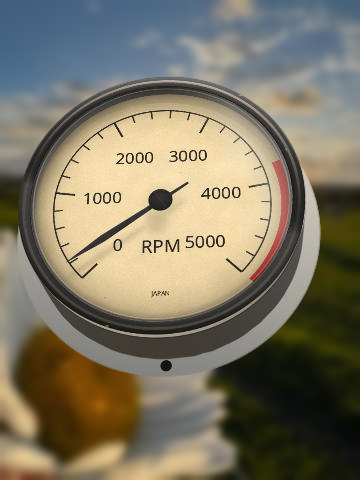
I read 200 (rpm)
